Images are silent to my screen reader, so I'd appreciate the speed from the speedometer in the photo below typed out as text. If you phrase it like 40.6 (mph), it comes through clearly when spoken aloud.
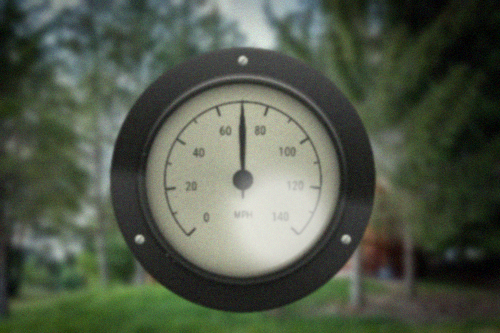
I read 70 (mph)
